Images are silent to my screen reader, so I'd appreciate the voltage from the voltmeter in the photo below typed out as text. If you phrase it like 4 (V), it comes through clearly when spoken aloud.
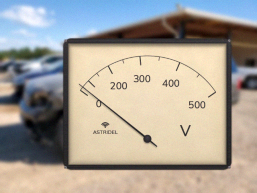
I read 50 (V)
